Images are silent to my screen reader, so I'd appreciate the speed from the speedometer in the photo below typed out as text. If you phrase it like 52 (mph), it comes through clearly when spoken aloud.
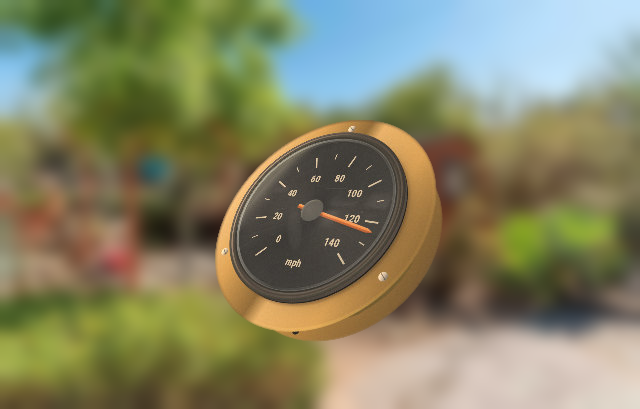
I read 125 (mph)
